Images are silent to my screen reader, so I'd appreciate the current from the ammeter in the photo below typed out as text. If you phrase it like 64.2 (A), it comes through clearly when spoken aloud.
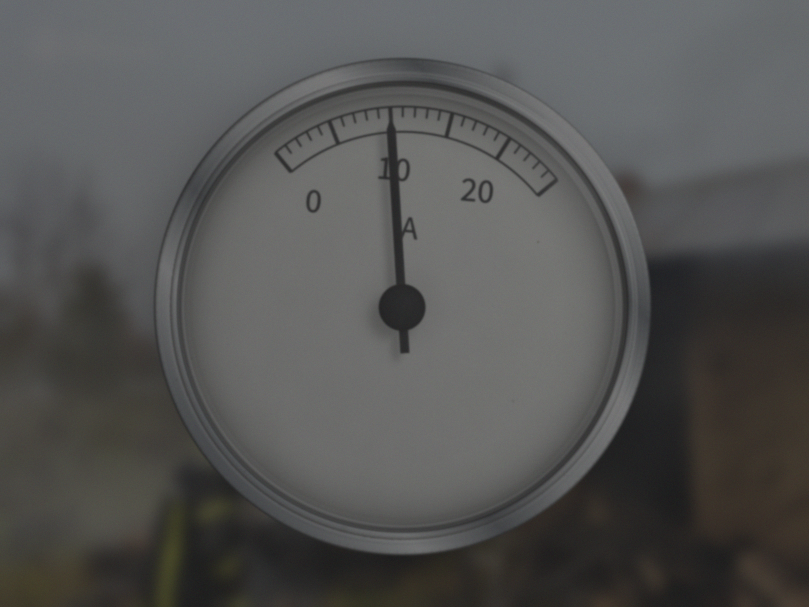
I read 10 (A)
